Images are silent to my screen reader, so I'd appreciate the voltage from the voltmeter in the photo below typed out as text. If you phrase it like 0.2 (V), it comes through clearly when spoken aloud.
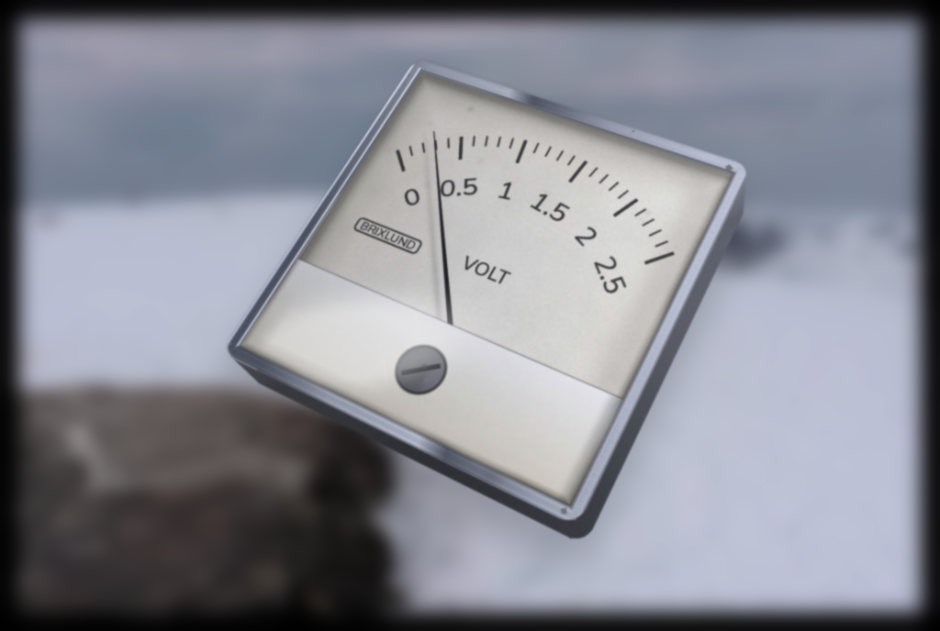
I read 0.3 (V)
